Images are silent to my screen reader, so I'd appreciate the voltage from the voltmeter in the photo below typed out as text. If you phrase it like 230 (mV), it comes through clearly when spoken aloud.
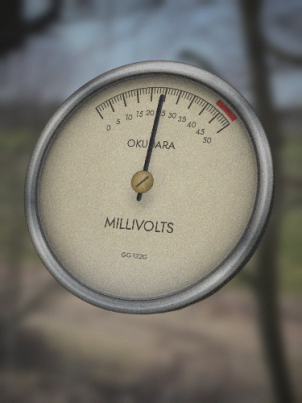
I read 25 (mV)
